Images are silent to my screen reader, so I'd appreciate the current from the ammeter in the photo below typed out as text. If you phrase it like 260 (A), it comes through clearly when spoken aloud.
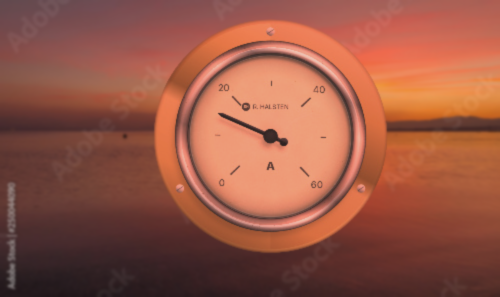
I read 15 (A)
